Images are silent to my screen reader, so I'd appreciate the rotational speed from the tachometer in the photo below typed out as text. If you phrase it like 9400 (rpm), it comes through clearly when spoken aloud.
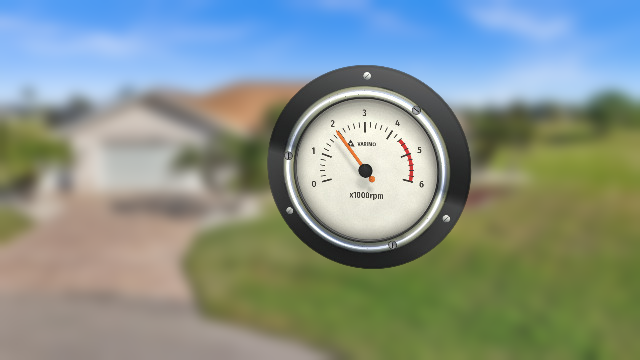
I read 2000 (rpm)
